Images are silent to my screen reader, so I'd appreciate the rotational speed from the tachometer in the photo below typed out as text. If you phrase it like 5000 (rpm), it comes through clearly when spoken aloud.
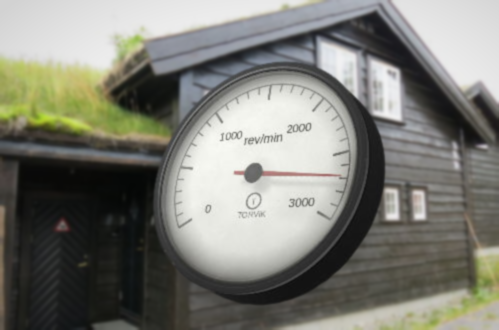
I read 2700 (rpm)
